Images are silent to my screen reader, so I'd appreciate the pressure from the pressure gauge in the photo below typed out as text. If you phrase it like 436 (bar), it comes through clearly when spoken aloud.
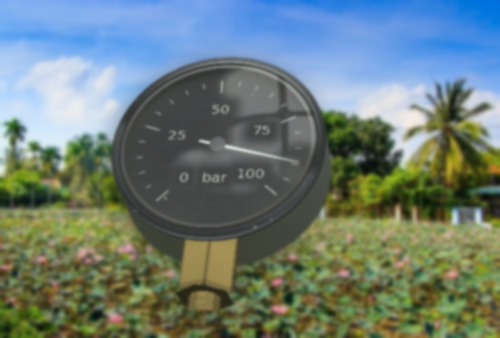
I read 90 (bar)
